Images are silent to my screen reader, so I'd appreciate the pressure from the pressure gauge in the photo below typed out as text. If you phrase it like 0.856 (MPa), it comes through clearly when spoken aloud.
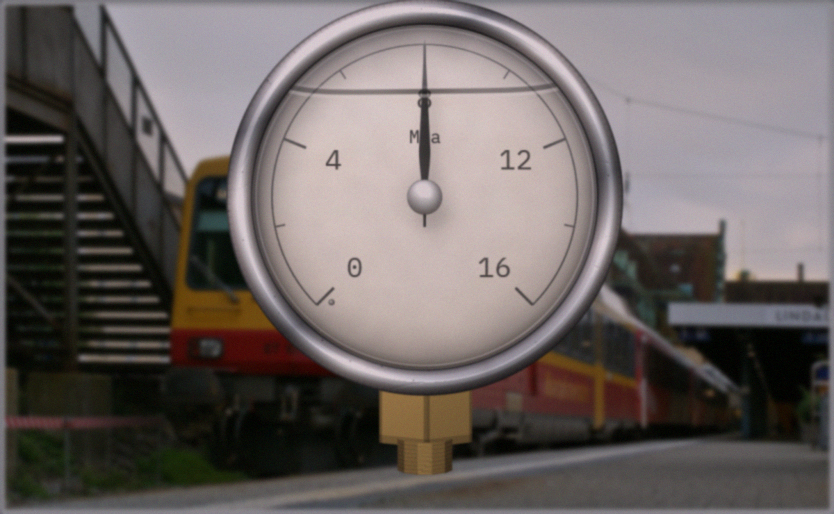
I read 8 (MPa)
